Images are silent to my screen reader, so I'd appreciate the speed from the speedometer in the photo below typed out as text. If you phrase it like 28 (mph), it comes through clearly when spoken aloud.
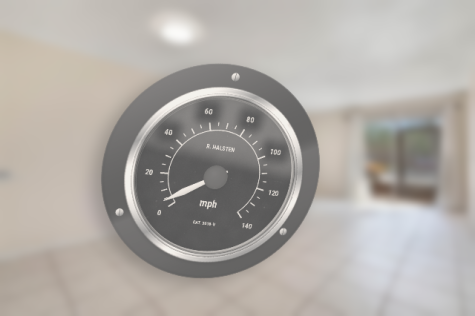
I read 5 (mph)
